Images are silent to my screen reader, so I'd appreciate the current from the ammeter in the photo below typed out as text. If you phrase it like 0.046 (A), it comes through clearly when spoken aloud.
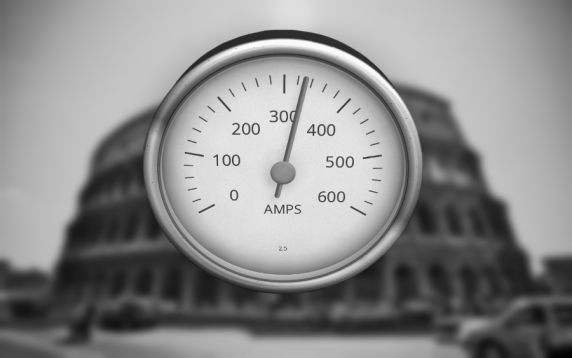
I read 330 (A)
